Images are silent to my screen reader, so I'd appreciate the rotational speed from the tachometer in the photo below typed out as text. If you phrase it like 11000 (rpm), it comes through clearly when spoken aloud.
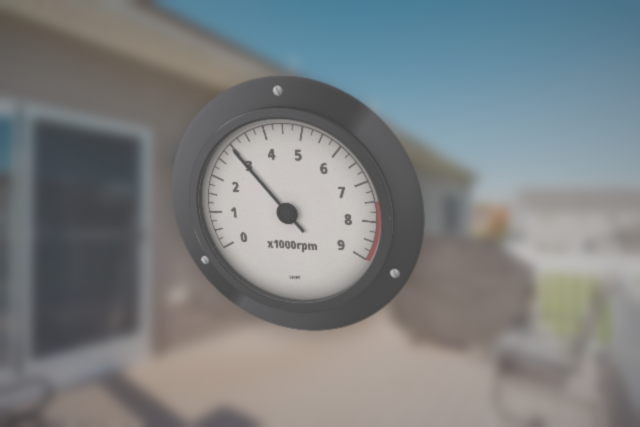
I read 3000 (rpm)
